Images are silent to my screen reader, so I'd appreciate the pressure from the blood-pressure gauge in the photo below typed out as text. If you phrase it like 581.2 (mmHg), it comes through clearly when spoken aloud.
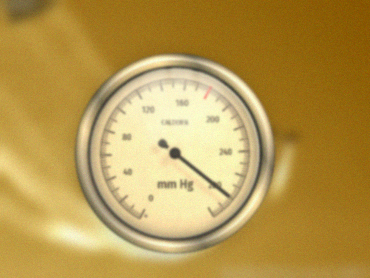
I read 280 (mmHg)
